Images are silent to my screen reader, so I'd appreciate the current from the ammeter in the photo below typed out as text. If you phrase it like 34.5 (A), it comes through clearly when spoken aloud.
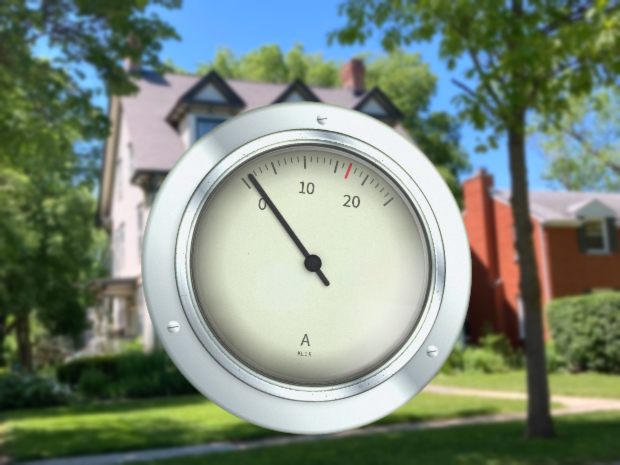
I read 1 (A)
